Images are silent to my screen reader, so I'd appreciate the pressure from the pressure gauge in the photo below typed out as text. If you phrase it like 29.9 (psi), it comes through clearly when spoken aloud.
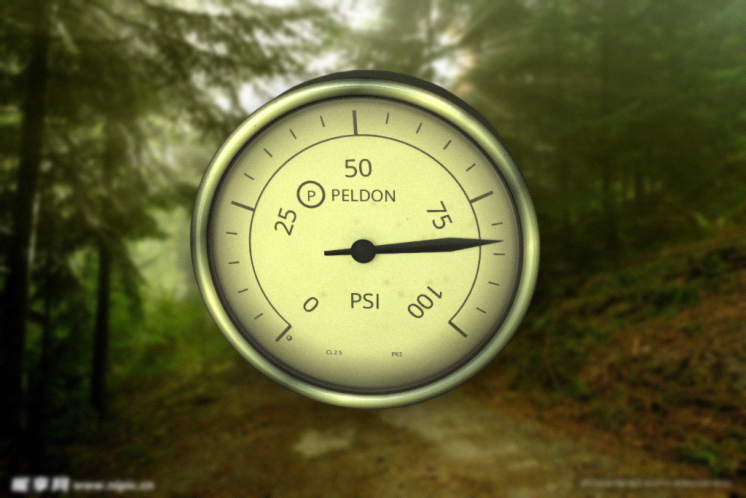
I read 82.5 (psi)
